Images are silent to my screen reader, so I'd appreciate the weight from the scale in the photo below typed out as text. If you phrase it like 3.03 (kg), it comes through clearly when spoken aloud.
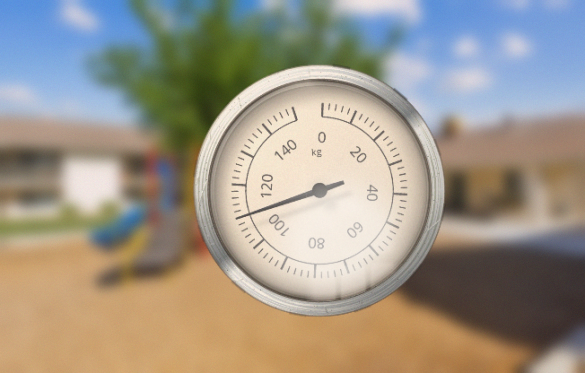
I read 110 (kg)
